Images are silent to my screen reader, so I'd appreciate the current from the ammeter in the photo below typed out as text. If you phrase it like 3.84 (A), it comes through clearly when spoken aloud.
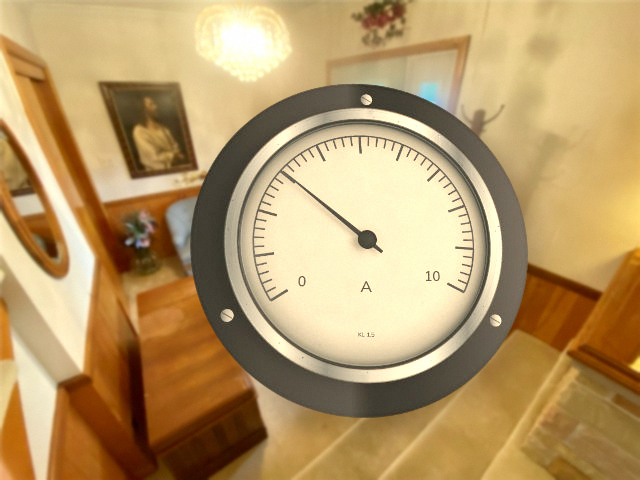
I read 3 (A)
